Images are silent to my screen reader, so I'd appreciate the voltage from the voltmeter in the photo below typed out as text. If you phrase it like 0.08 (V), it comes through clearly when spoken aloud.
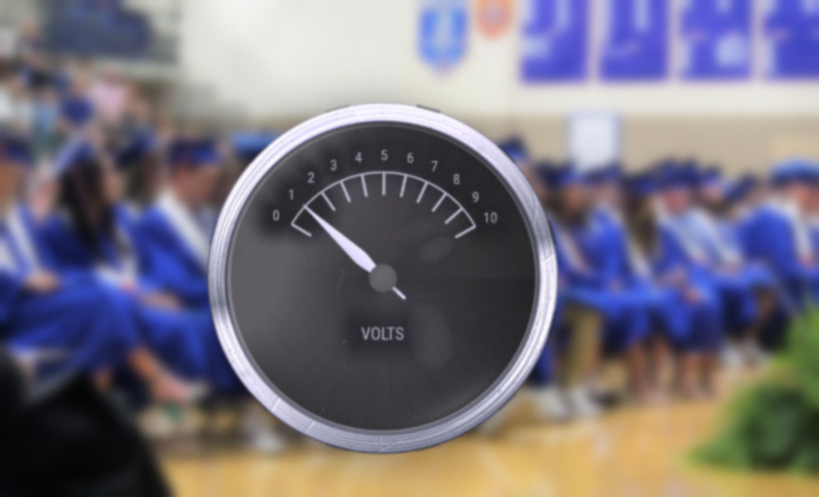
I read 1 (V)
